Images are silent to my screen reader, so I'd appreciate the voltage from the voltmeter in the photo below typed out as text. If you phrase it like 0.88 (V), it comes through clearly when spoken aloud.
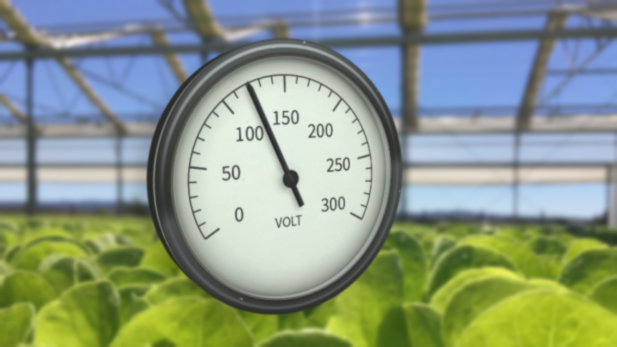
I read 120 (V)
